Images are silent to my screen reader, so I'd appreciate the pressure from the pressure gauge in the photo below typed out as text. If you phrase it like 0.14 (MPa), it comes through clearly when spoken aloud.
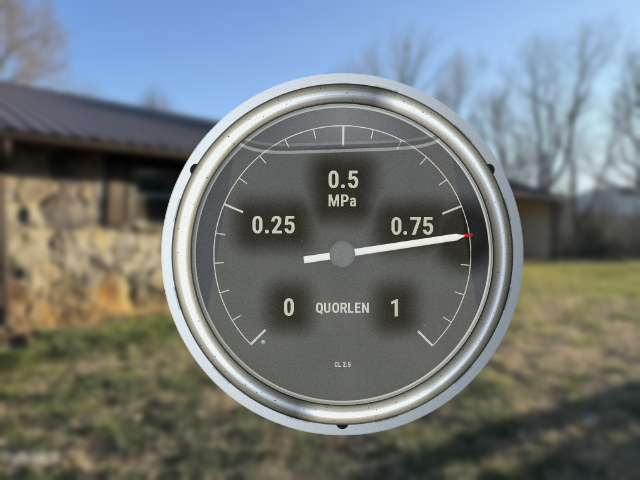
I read 0.8 (MPa)
